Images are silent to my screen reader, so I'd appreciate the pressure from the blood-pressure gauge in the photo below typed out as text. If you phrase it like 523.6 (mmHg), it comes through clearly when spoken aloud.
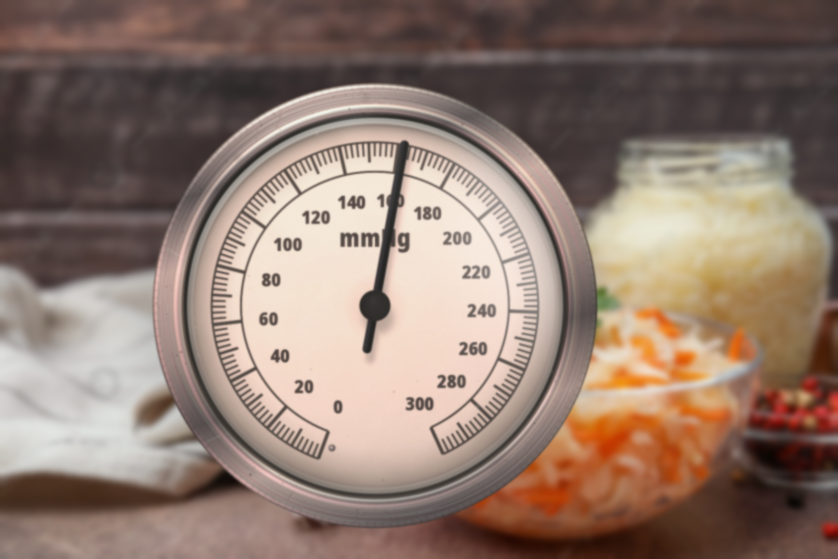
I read 162 (mmHg)
